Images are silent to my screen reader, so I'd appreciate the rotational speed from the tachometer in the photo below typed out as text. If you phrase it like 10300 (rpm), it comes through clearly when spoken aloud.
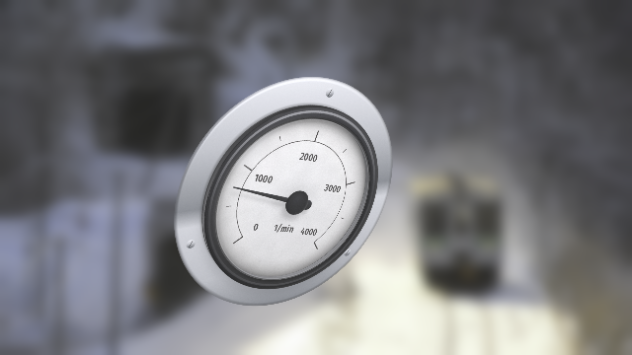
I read 750 (rpm)
